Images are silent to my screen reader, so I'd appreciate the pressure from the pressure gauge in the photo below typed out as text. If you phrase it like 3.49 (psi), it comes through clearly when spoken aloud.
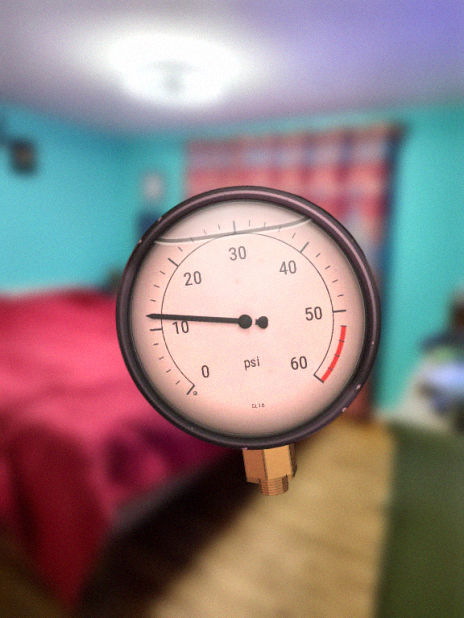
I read 12 (psi)
